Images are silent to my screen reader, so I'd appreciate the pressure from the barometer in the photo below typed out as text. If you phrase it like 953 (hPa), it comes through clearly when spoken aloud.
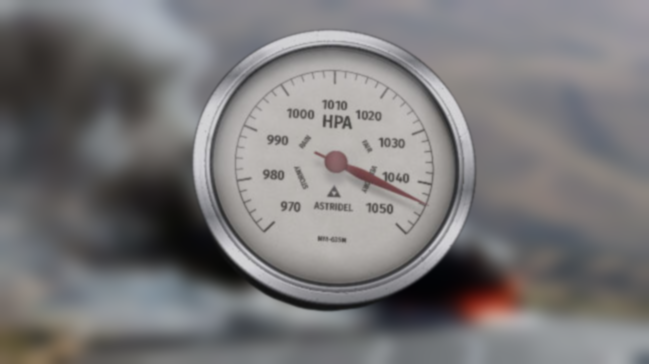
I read 1044 (hPa)
